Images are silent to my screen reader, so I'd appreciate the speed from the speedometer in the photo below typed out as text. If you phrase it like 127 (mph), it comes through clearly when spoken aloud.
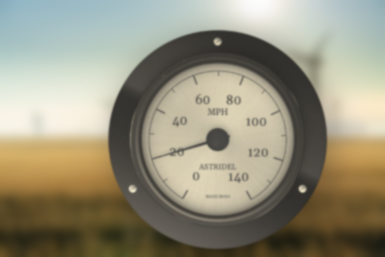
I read 20 (mph)
